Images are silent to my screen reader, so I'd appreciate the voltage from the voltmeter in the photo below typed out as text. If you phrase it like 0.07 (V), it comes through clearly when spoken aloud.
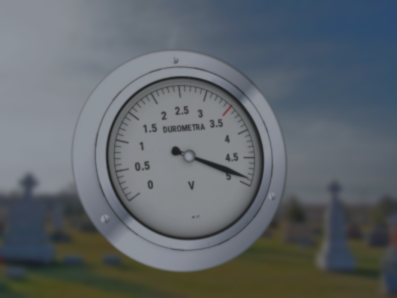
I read 4.9 (V)
